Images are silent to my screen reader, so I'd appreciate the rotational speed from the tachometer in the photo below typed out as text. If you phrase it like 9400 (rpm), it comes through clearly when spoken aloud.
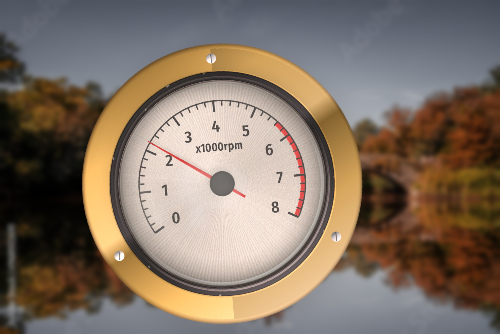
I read 2200 (rpm)
